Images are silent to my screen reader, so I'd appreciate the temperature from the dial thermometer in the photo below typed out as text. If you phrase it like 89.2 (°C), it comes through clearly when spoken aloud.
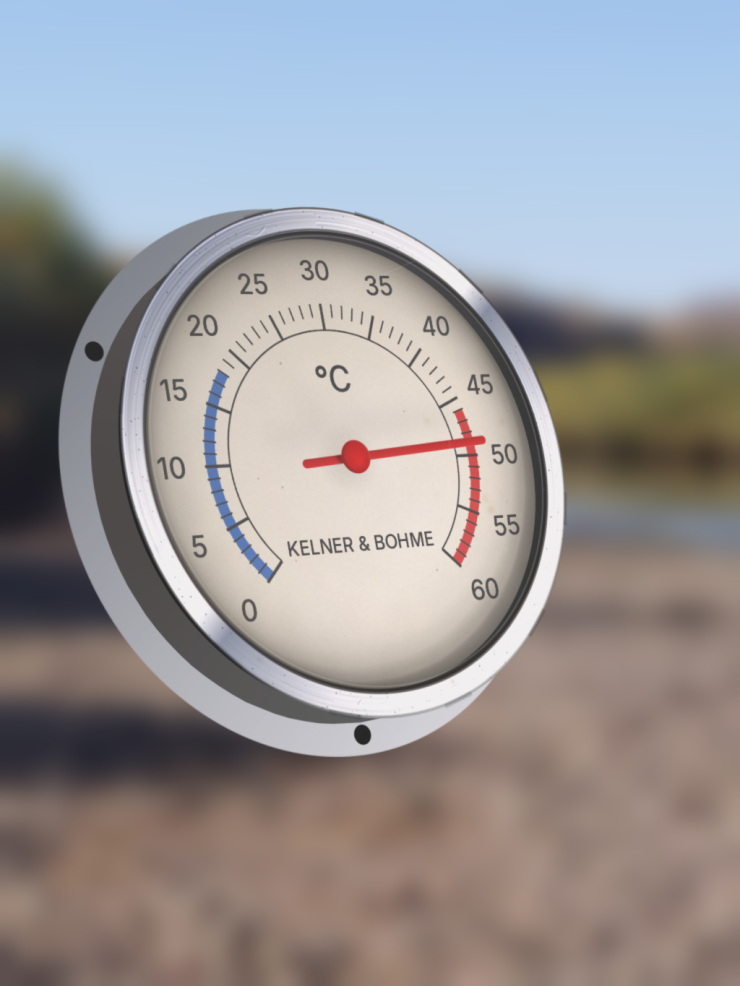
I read 49 (°C)
